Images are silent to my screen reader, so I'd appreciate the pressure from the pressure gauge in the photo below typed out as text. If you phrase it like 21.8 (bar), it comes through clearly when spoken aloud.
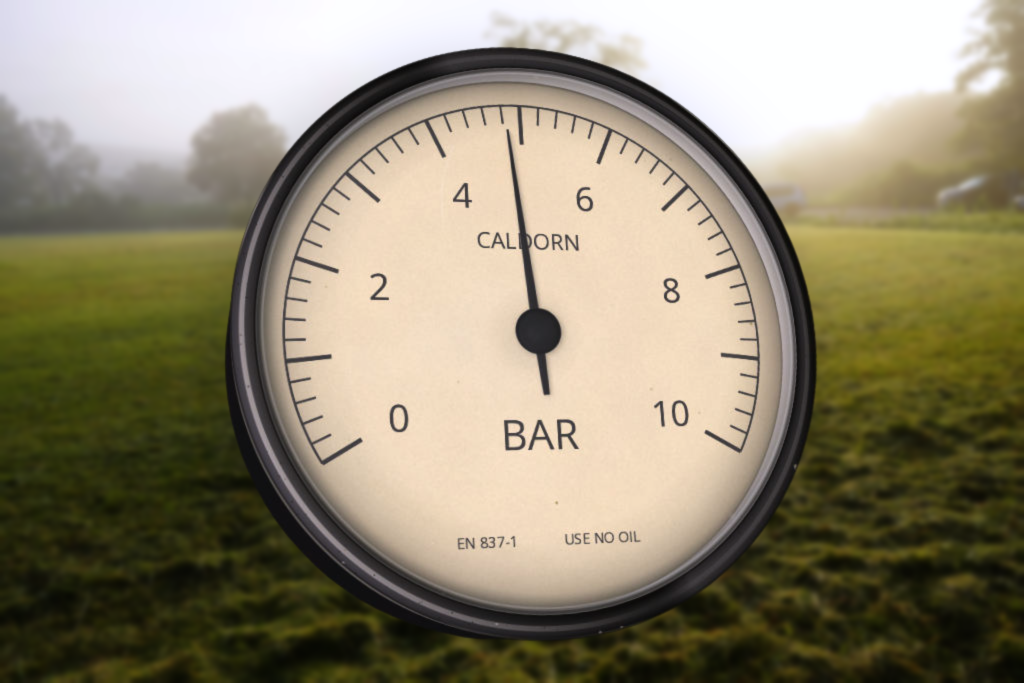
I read 4.8 (bar)
